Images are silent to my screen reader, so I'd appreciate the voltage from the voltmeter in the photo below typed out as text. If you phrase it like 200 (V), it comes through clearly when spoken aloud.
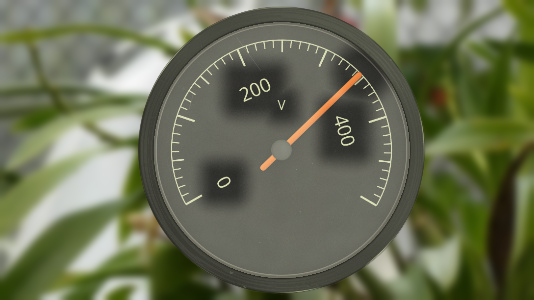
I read 345 (V)
